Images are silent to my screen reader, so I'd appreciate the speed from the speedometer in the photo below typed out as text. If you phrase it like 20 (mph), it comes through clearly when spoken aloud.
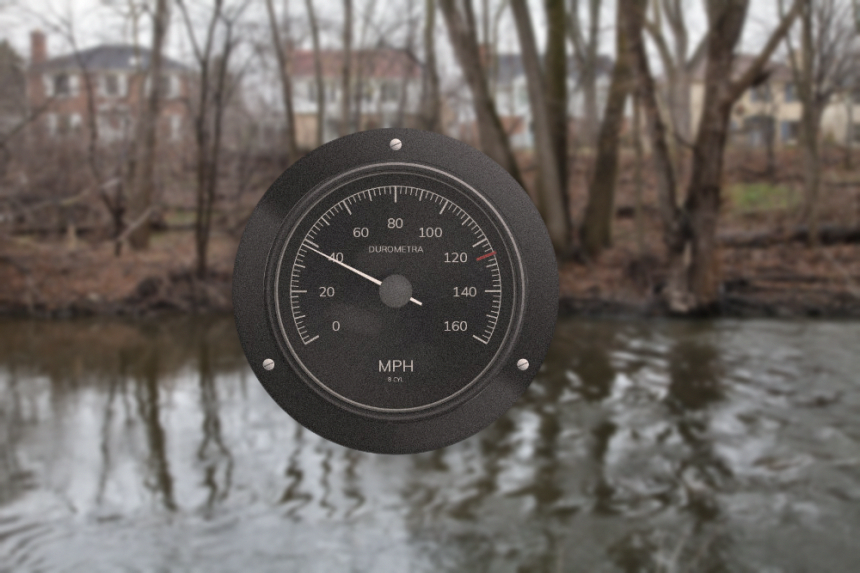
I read 38 (mph)
